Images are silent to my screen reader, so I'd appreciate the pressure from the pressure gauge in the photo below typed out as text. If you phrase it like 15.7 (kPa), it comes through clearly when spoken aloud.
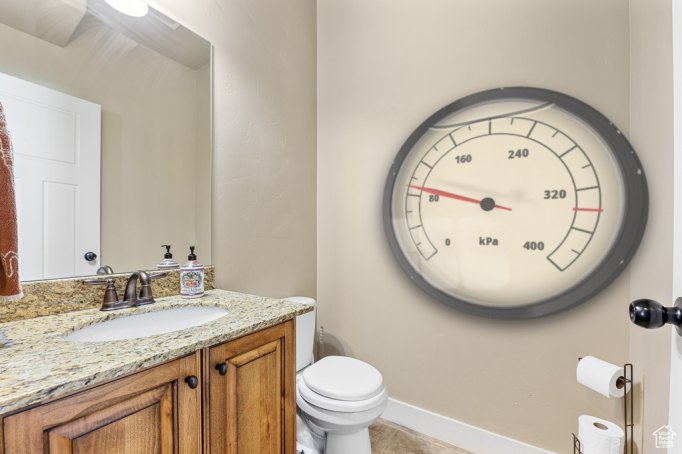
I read 90 (kPa)
